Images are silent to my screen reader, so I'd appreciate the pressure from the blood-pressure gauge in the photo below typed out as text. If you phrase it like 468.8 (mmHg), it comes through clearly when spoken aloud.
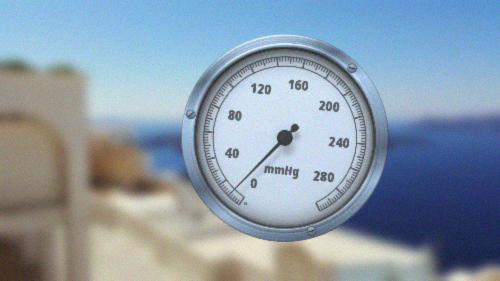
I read 10 (mmHg)
